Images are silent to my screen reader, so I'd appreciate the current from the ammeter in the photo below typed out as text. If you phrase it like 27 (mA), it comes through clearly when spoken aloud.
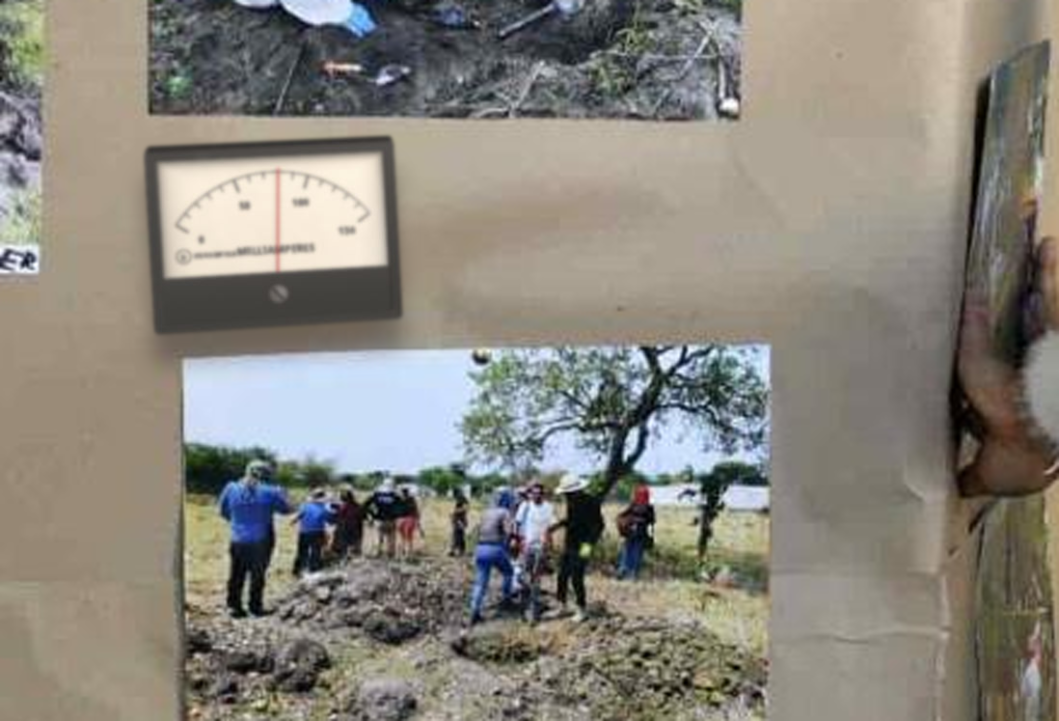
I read 80 (mA)
